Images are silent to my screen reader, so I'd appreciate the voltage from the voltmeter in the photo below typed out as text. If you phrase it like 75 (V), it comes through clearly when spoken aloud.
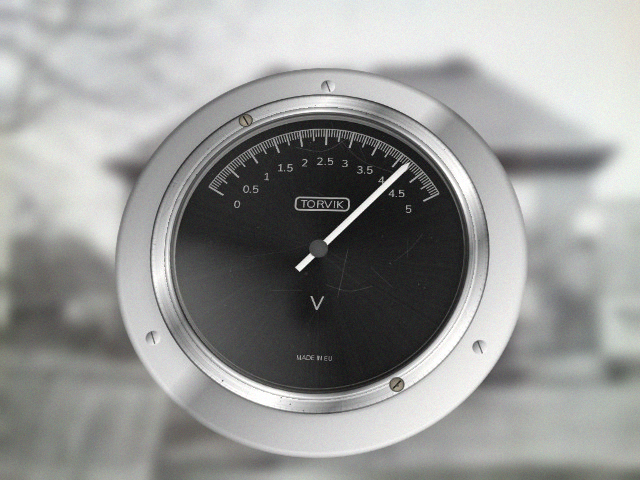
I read 4.25 (V)
